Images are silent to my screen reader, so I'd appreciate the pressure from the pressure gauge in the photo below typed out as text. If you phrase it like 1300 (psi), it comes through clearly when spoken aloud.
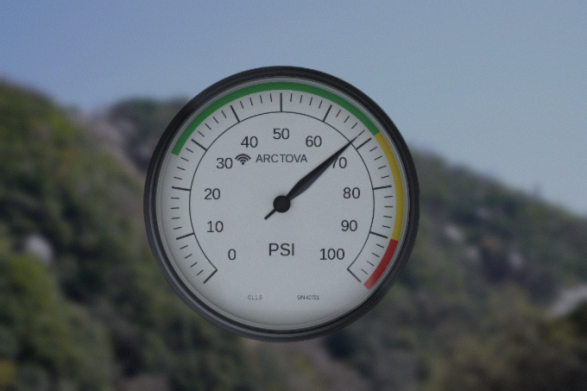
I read 68 (psi)
